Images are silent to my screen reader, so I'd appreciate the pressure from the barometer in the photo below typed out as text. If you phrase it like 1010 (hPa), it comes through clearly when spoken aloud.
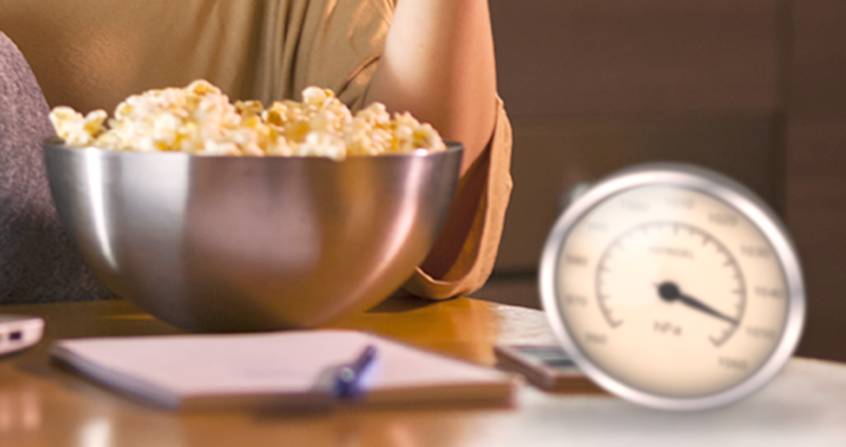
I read 1050 (hPa)
